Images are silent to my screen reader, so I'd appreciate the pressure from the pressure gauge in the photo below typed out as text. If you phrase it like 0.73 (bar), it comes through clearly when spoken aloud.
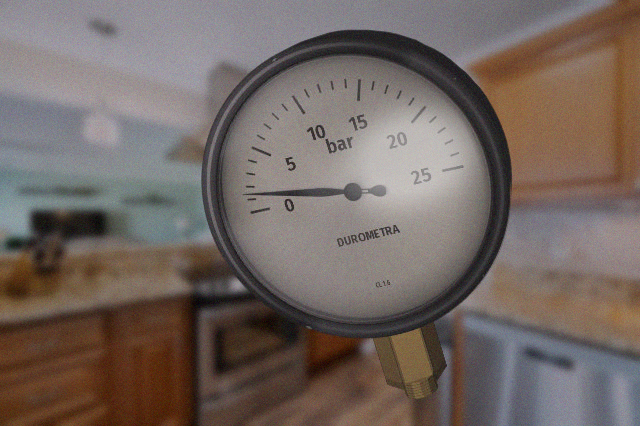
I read 1.5 (bar)
